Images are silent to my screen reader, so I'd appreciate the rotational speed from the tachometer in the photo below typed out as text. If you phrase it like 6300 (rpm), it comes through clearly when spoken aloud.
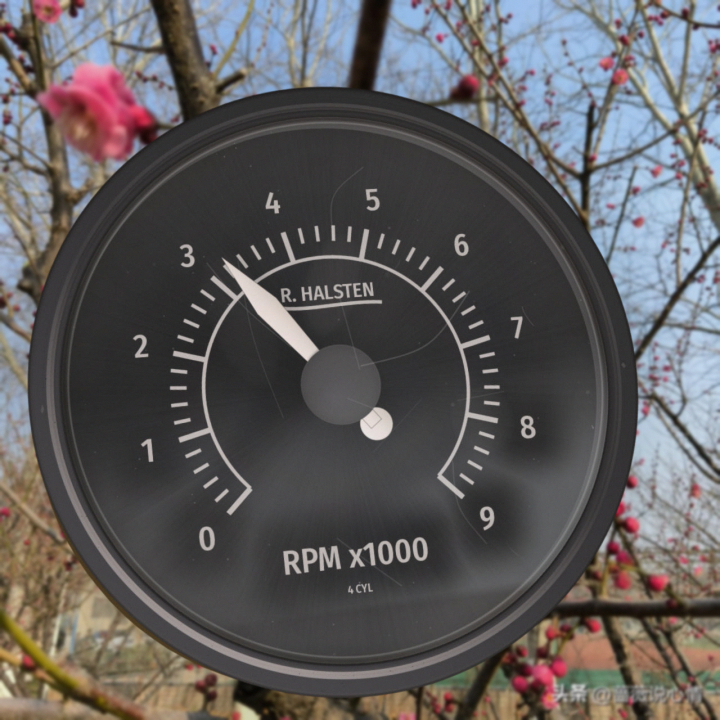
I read 3200 (rpm)
